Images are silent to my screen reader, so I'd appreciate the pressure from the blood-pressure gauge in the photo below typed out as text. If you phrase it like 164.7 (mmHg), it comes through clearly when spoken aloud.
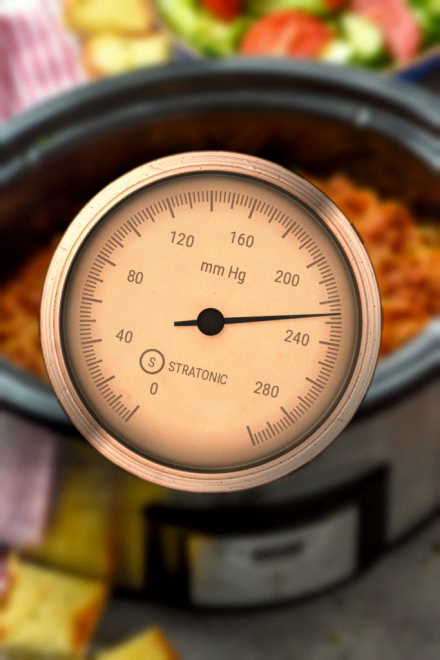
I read 226 (mmHg)
